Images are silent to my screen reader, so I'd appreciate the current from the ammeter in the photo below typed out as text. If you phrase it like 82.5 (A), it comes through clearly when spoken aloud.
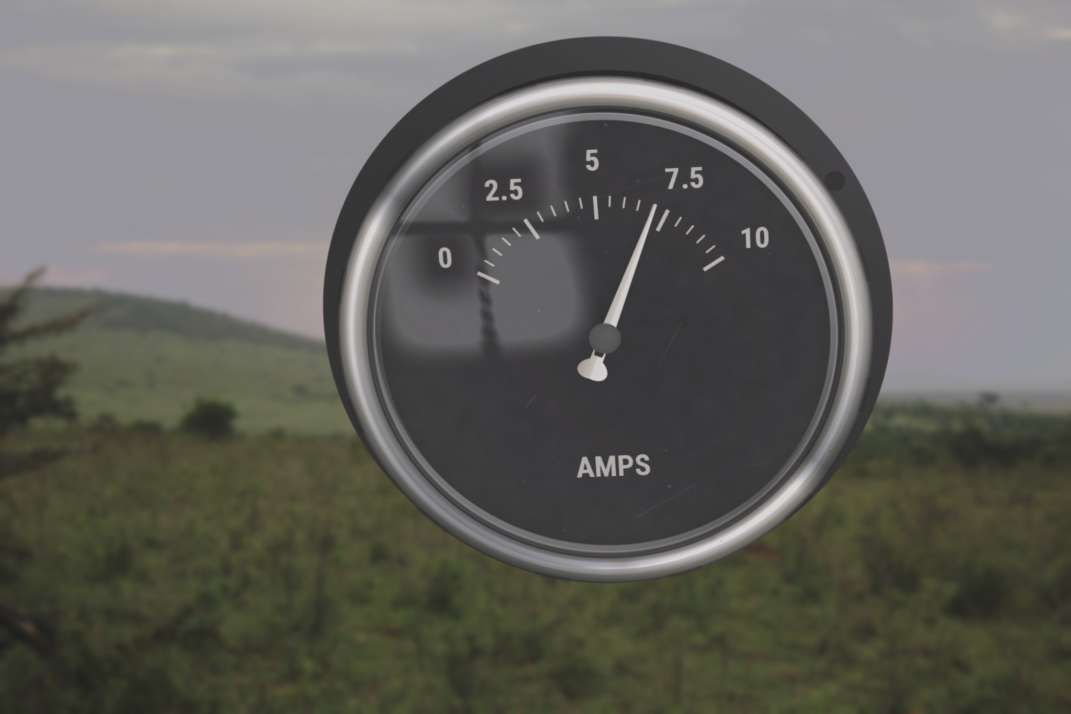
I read 7 (A)
